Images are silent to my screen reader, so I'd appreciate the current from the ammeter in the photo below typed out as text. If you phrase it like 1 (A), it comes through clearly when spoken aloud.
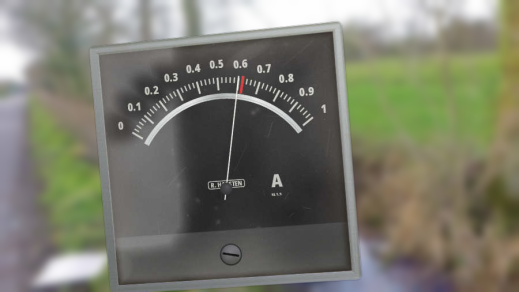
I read 0.6 (A)
